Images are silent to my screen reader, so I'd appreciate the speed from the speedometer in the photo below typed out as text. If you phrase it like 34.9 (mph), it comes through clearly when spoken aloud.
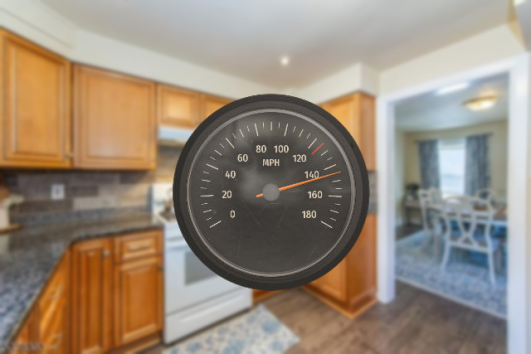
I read 145 (mph)
